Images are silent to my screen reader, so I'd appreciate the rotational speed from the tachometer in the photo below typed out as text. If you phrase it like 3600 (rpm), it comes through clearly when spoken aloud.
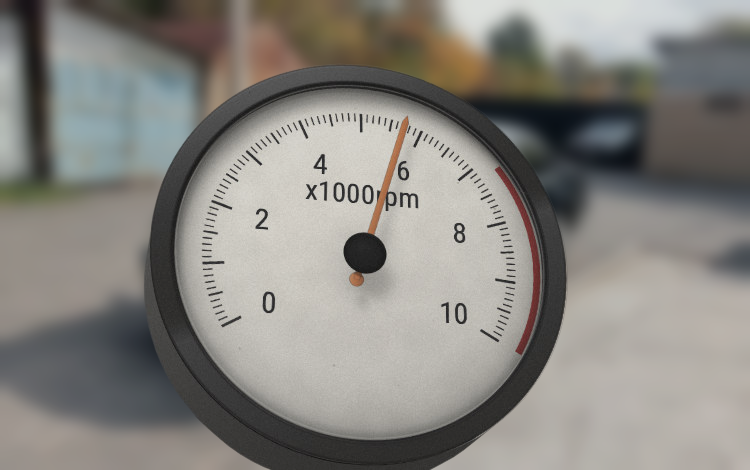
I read 5700 (rpm)
